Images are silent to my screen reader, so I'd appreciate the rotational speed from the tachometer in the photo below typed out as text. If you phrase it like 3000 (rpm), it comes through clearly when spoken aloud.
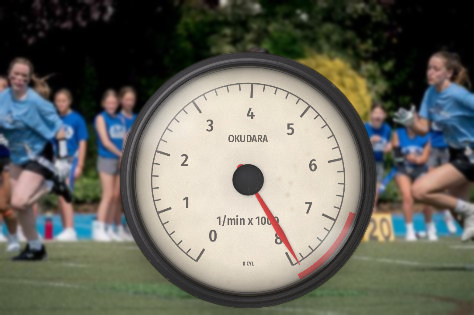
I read 7900 (rpm)
